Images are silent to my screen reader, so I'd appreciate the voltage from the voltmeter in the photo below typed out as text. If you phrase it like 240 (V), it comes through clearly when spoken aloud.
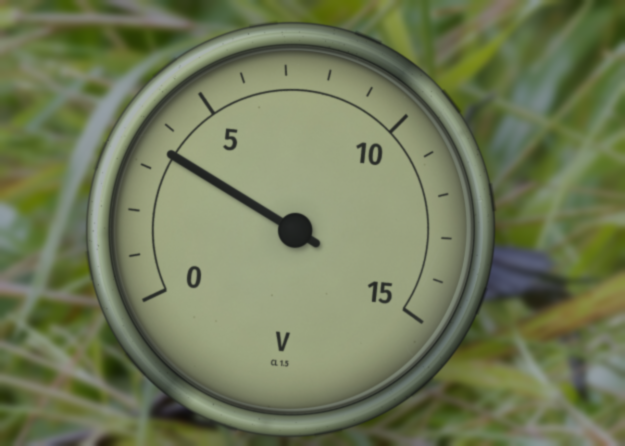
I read 3.5 (V)
